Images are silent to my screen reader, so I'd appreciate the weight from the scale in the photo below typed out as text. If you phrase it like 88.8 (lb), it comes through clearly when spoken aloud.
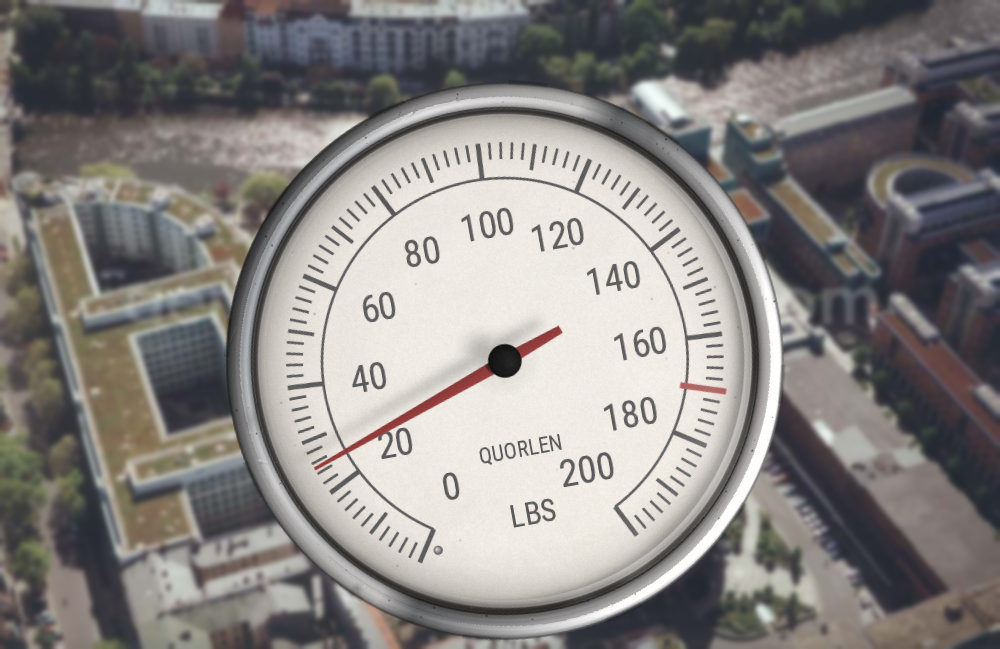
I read 25 (lb)
